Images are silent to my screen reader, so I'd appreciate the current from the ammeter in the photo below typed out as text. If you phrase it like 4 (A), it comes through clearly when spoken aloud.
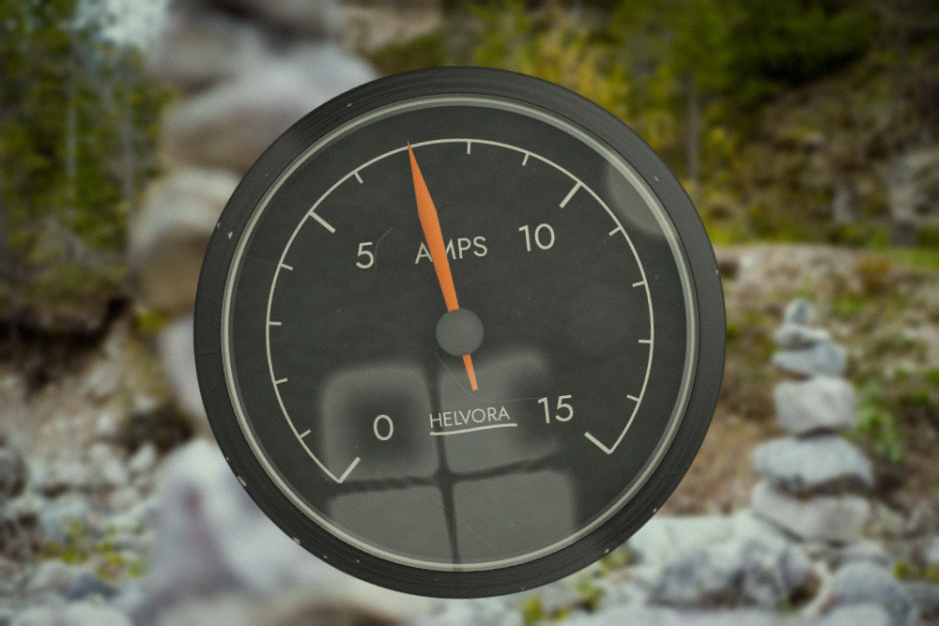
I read 7 (A)
